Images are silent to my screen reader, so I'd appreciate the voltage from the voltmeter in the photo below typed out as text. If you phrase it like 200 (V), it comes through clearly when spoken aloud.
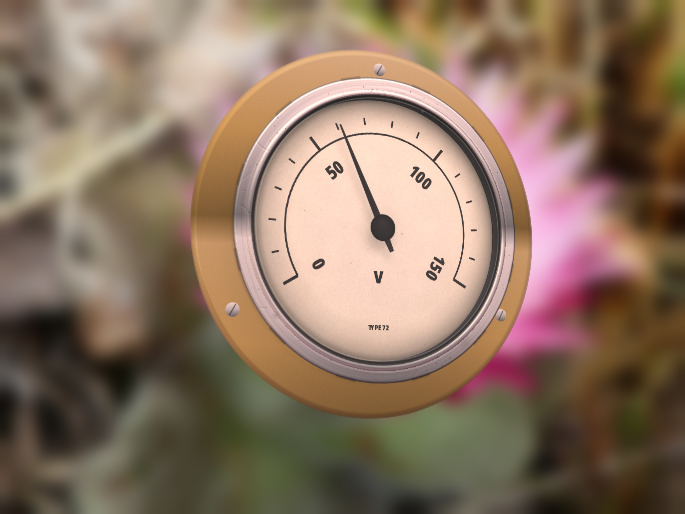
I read 60 (V)
